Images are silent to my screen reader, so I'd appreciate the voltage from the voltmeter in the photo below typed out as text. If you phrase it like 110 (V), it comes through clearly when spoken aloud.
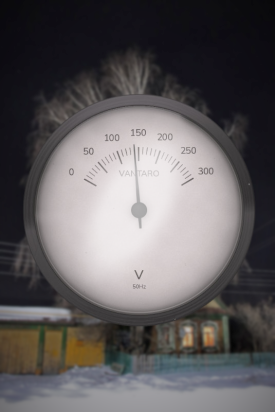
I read 140 (V)
